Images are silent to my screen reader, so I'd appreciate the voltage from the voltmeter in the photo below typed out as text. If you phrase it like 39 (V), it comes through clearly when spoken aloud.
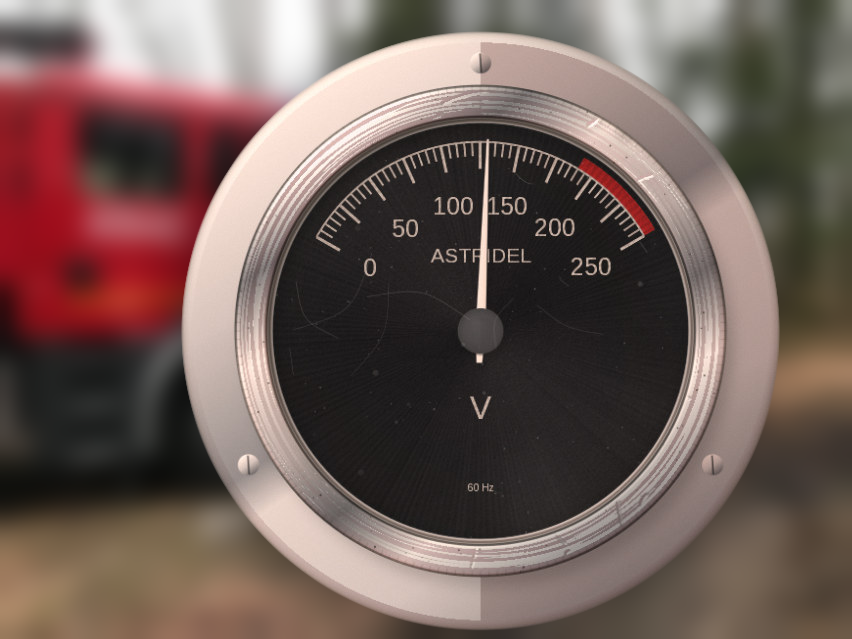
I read 130 (V)
